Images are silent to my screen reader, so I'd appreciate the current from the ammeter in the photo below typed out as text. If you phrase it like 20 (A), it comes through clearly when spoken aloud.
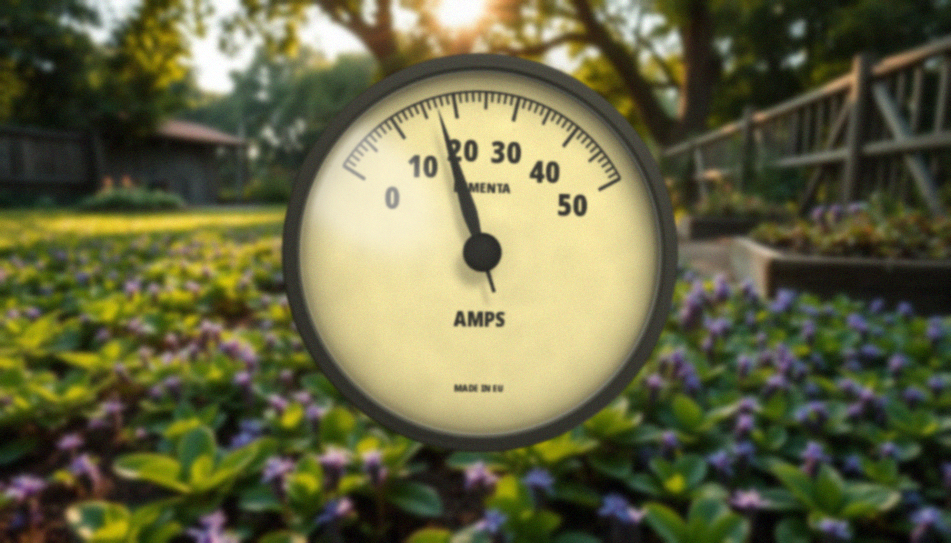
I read 17 (A)
